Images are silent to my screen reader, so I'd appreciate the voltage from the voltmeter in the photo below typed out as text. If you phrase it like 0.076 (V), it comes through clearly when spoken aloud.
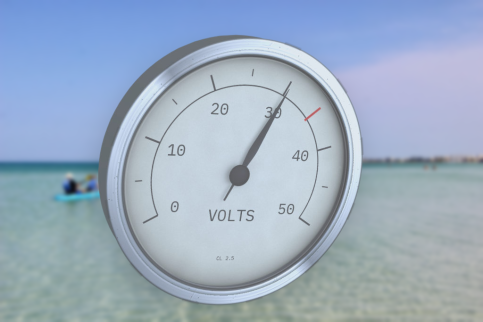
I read 30 (V)
